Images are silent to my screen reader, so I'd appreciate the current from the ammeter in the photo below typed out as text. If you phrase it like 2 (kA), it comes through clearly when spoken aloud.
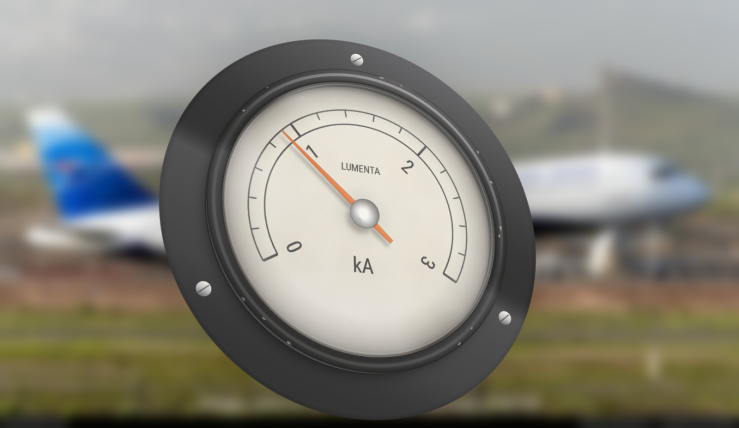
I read 0.9 (kA)
